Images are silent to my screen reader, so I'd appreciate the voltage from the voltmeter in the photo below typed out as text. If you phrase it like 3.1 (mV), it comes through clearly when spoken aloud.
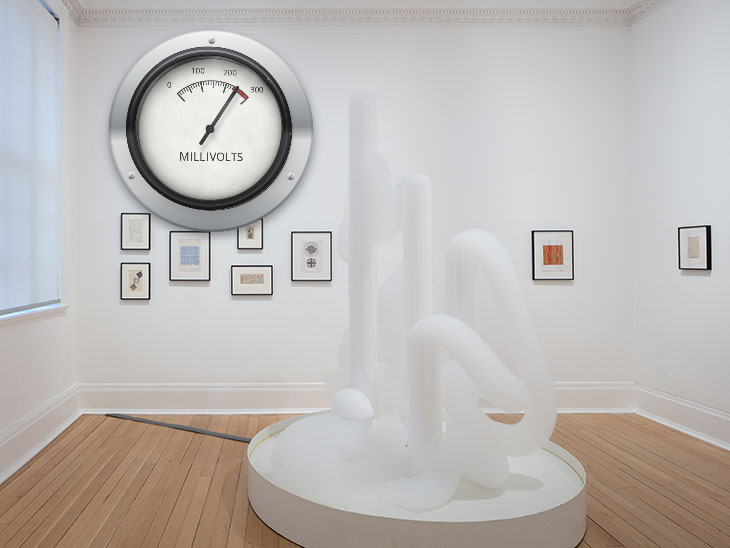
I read 250 (mV)
